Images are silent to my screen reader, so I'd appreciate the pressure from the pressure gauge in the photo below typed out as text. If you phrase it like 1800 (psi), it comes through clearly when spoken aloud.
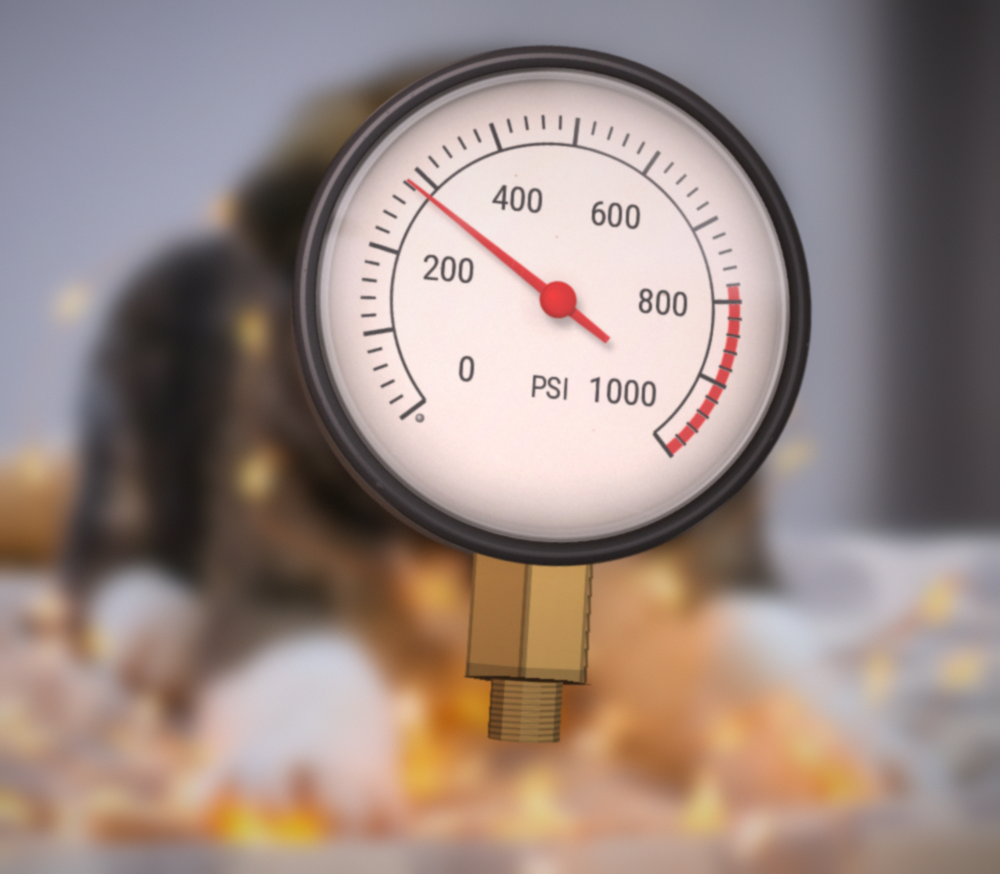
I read 280 (psi)
